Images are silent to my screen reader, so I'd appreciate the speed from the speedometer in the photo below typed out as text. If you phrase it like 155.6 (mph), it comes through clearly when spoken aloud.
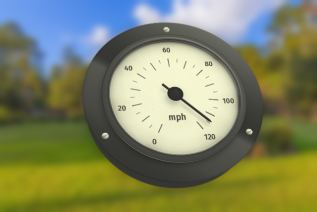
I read 115 (mph)
